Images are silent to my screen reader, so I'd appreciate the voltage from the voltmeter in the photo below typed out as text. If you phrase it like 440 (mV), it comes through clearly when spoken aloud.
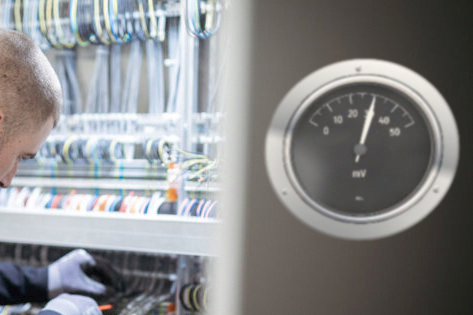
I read 30 (mV)
